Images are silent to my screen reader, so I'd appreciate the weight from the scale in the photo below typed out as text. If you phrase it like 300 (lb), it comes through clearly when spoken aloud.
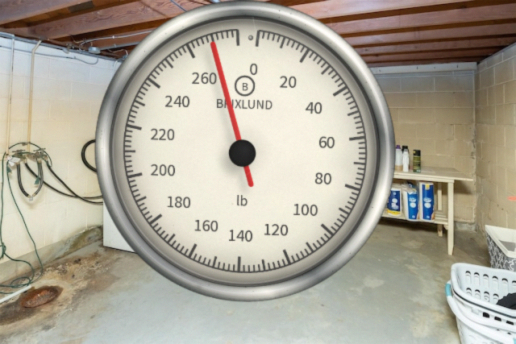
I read 270 (lb)
